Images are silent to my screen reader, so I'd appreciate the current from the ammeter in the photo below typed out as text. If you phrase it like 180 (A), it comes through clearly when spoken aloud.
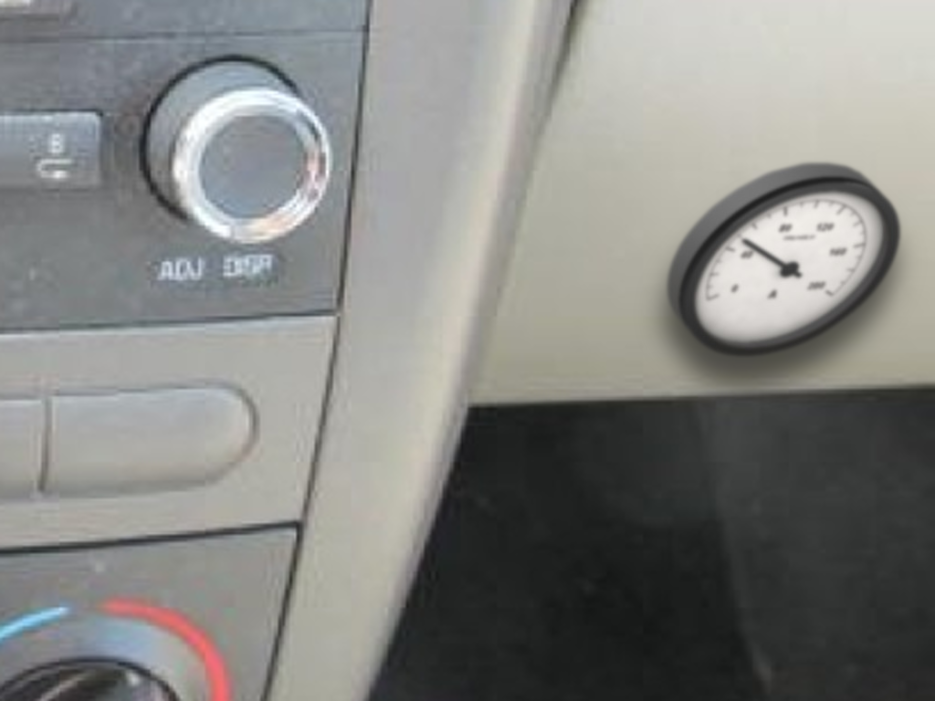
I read 50 (A)
